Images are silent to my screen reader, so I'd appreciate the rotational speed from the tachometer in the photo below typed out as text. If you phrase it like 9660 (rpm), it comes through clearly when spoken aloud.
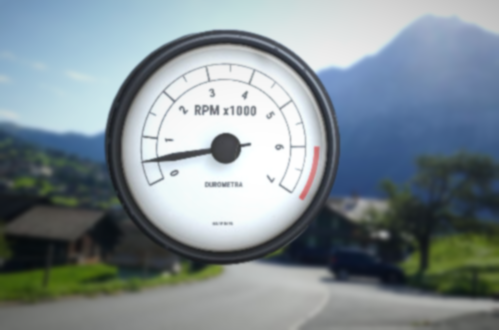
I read 500 (rpm)
